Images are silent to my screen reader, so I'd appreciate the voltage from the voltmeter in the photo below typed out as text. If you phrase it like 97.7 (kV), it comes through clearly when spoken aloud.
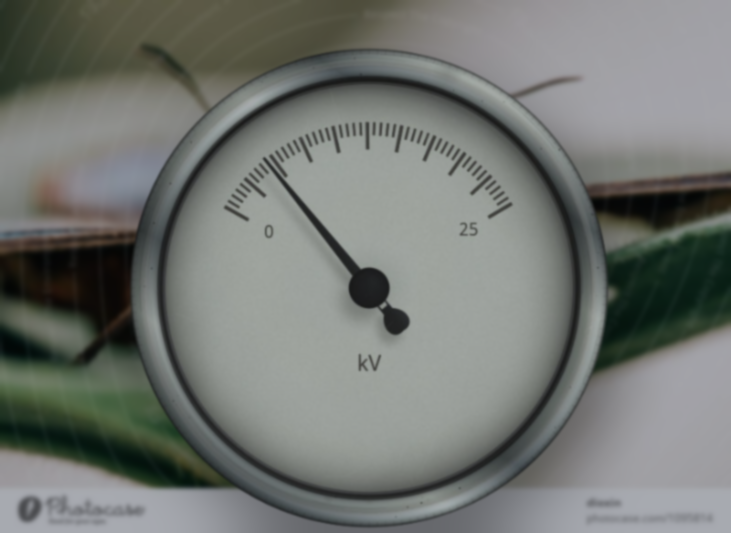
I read 4.5 (kV)
